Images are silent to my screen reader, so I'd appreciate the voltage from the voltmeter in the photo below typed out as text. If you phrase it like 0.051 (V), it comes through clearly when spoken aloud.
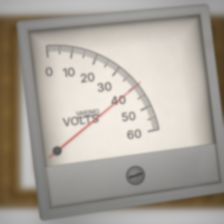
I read 40 (V)
